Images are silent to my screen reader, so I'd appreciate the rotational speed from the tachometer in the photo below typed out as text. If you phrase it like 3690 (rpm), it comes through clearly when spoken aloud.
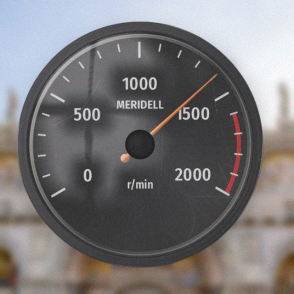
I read 1400 (rpm)
